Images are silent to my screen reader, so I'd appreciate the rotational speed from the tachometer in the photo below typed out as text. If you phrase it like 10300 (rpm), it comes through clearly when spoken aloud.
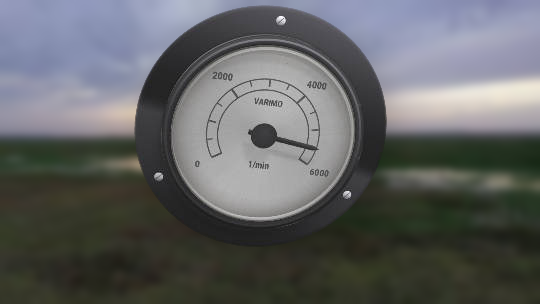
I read 5500 (rpm)
